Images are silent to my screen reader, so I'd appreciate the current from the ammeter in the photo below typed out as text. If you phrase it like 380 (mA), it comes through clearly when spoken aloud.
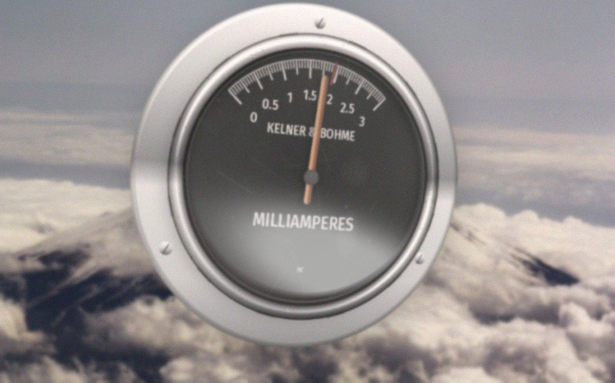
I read 1.75 (mA)
